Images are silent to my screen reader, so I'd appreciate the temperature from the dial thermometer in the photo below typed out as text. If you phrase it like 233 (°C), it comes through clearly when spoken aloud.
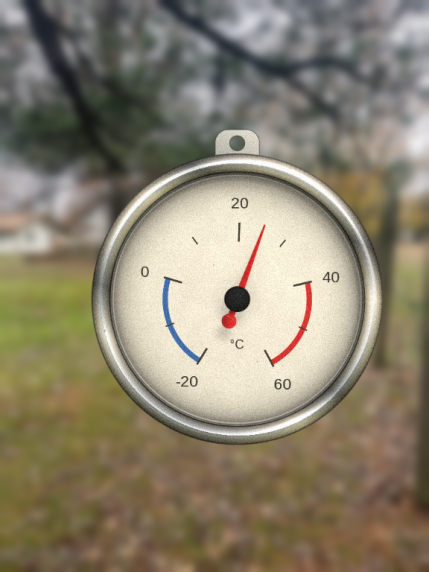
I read 25 (°C)
